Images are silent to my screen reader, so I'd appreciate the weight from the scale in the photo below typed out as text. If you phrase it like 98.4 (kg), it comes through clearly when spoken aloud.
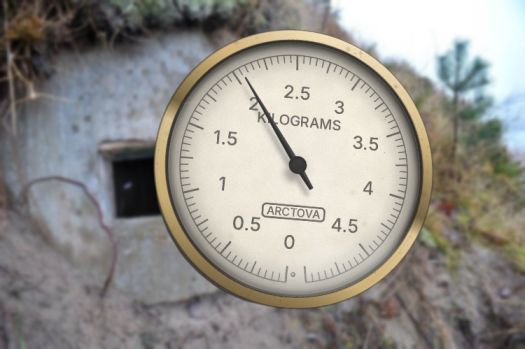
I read 2.05 (kg)
